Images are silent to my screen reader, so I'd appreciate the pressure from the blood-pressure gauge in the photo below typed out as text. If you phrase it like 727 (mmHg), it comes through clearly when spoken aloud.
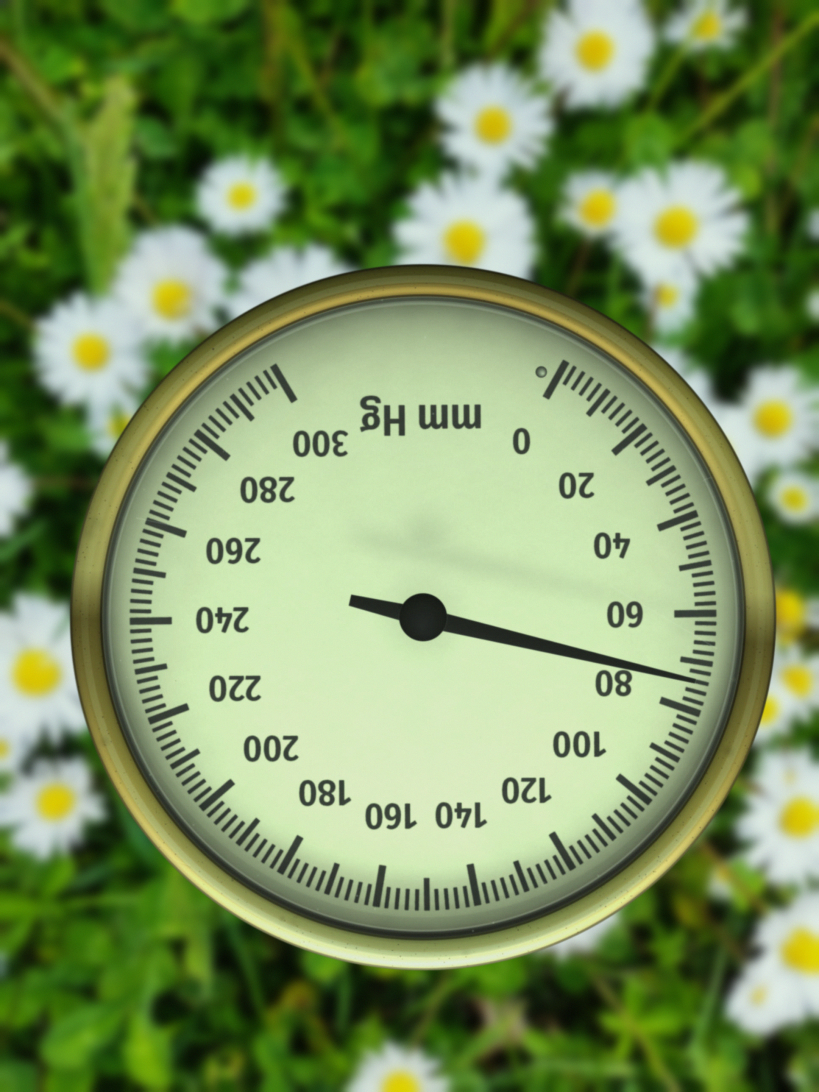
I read 74 (mmHg)
